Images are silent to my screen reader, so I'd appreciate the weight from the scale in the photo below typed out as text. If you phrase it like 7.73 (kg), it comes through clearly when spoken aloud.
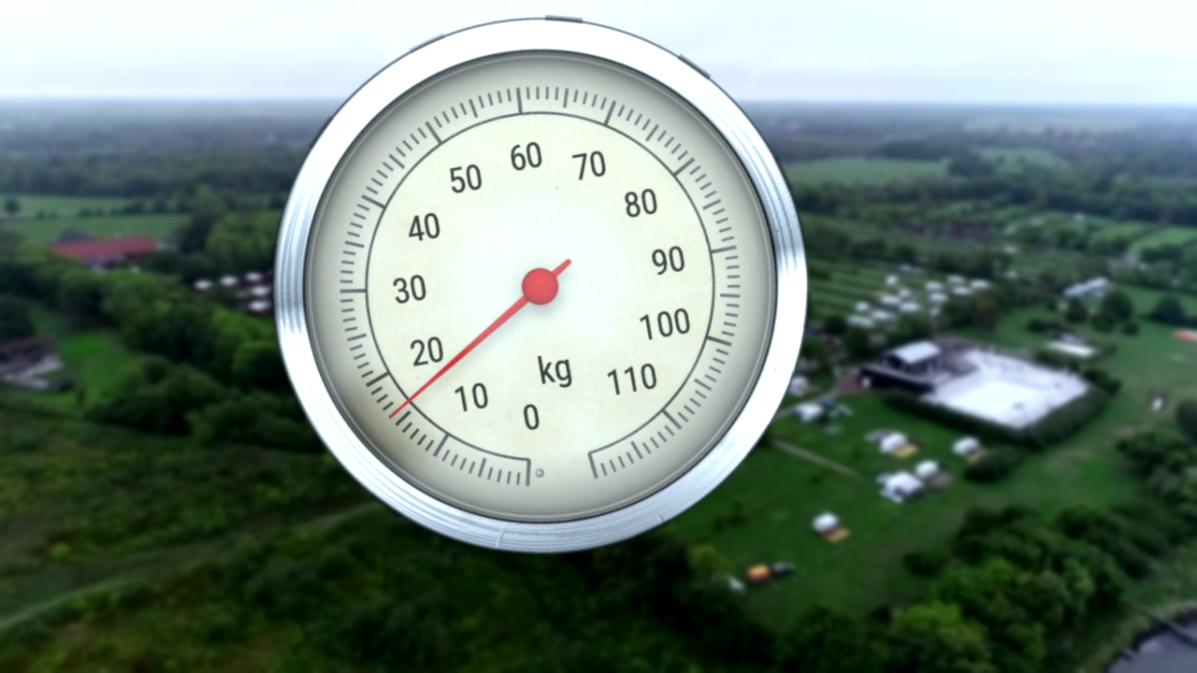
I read 16 (kg)
